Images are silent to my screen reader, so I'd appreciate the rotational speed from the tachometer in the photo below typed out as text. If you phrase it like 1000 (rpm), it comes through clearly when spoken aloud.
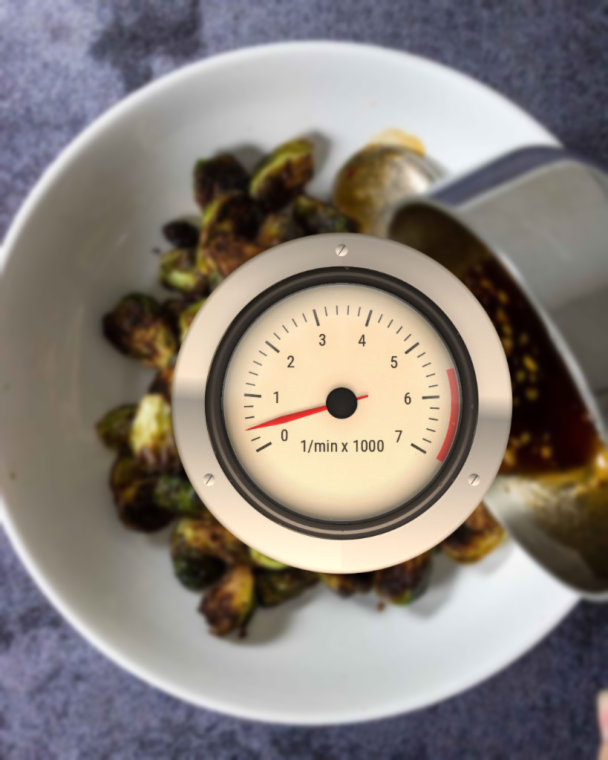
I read 400 (rpm)
